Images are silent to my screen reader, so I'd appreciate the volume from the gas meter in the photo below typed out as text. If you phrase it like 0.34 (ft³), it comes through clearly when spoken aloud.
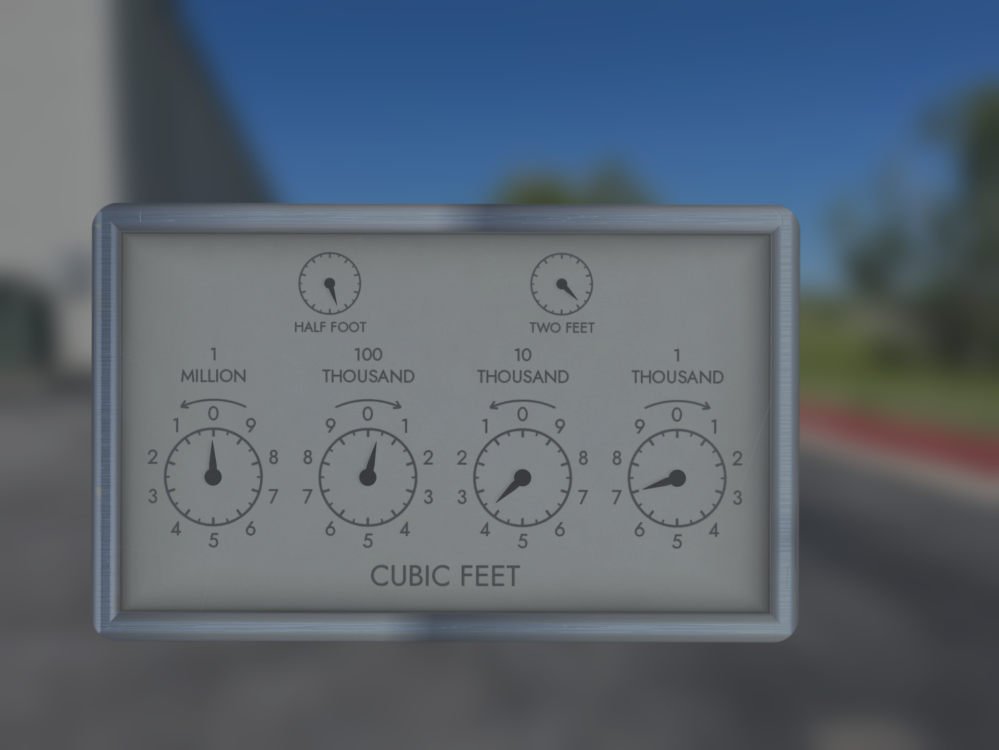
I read 3700 (ft³)
